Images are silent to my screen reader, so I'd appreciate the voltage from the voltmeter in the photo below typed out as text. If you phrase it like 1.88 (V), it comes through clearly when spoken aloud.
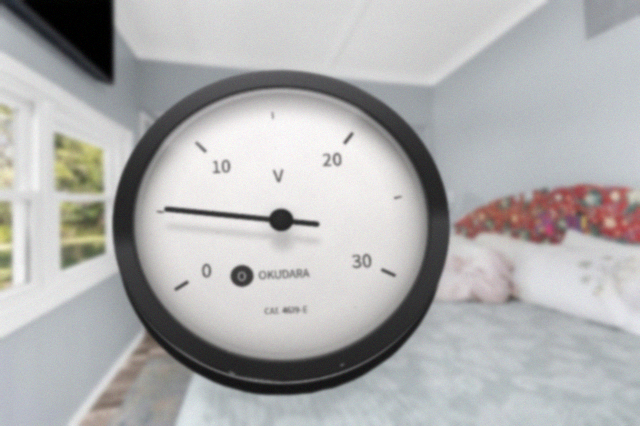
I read 5 (V)
